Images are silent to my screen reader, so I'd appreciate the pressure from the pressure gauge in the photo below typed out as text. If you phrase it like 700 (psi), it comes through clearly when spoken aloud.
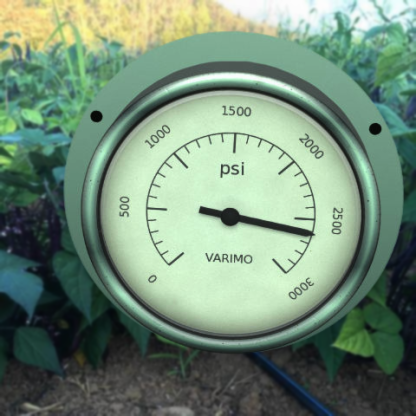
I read 2600 (psi)
